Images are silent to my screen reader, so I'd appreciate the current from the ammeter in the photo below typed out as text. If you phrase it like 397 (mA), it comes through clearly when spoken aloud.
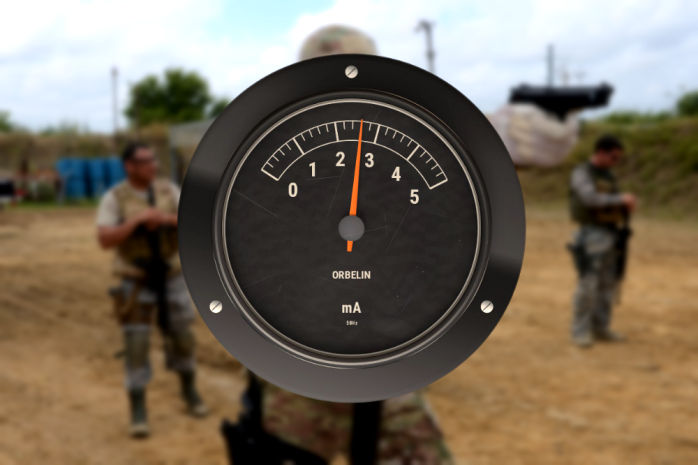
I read 2.6 (mA)
